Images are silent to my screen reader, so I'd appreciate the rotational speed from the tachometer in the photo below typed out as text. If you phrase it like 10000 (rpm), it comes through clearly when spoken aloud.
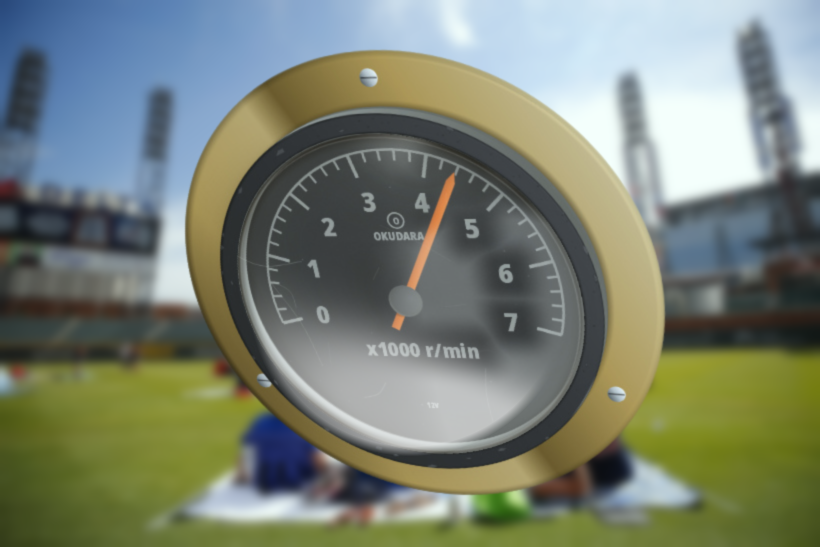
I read 4400 (rpm)
